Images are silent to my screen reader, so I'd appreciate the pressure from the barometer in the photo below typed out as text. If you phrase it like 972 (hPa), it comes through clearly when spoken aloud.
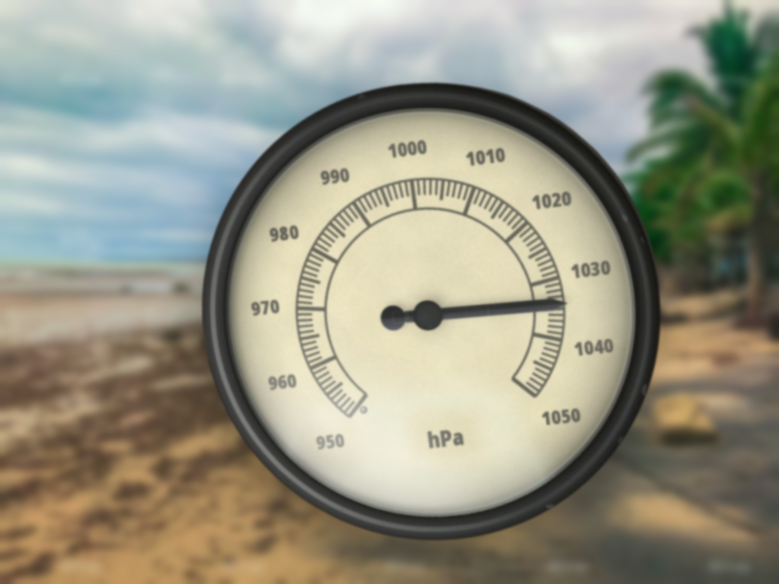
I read 1034 (hPa)
